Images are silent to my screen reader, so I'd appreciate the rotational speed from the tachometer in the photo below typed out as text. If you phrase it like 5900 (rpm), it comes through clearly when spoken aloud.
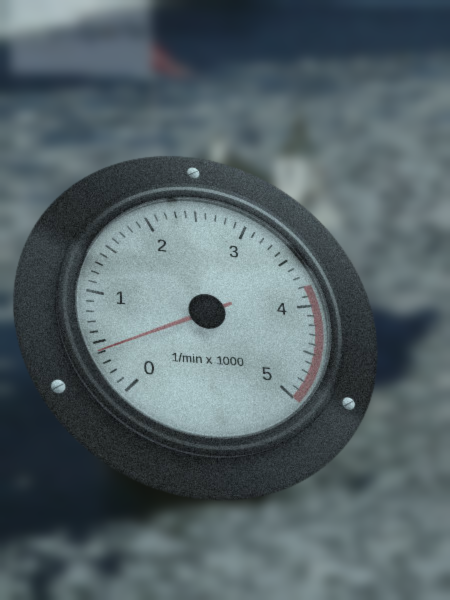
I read 400 (rpm)
